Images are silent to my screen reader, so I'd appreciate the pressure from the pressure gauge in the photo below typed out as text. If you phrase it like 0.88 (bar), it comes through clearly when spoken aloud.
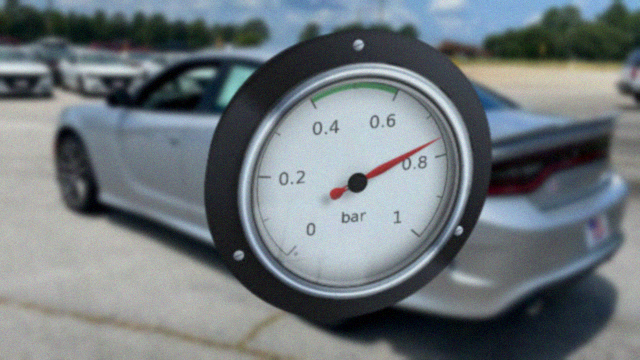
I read 0.75 (bar)
